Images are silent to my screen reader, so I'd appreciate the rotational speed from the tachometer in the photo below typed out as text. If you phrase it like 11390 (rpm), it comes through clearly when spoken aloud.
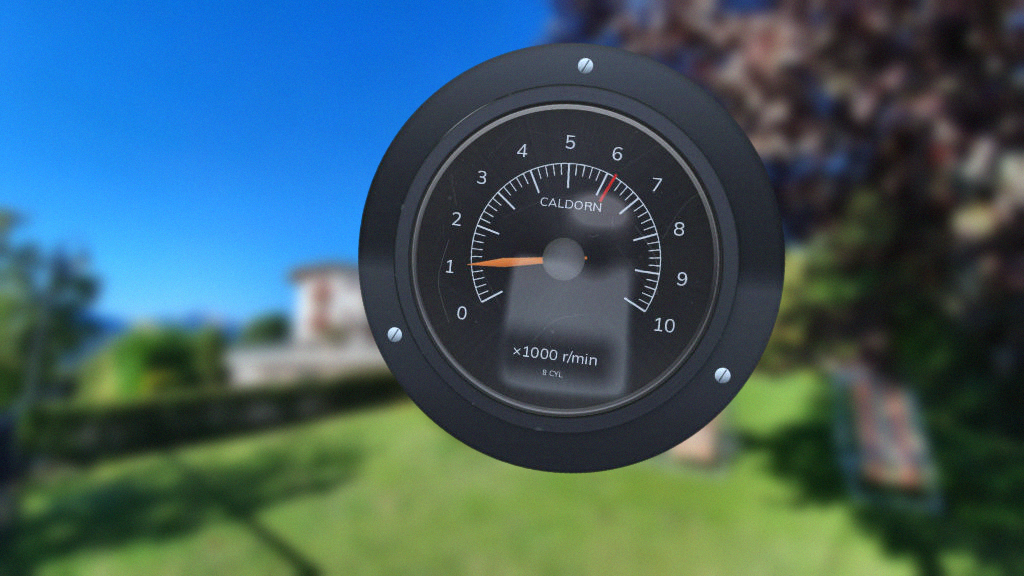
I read 1000 (rpm)
